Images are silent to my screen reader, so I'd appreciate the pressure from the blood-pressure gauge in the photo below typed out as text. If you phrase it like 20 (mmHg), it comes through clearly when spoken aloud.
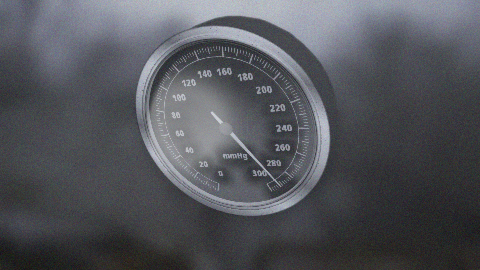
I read 290 (mmHg)
